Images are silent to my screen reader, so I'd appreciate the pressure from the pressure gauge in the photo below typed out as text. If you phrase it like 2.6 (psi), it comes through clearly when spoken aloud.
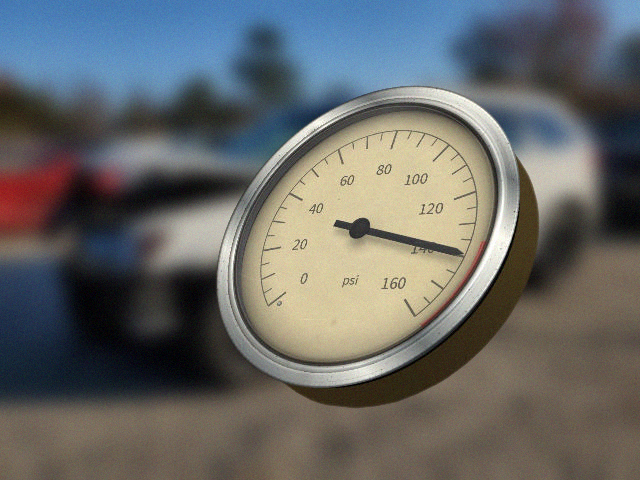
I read 140 (psi)
